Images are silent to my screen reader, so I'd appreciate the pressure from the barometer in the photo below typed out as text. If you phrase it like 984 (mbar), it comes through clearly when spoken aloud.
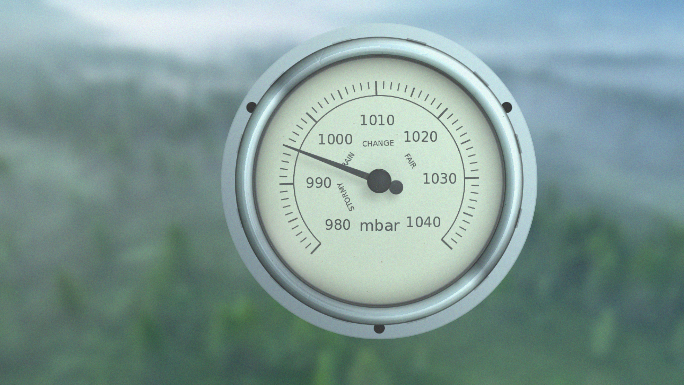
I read 995 (mbar)
